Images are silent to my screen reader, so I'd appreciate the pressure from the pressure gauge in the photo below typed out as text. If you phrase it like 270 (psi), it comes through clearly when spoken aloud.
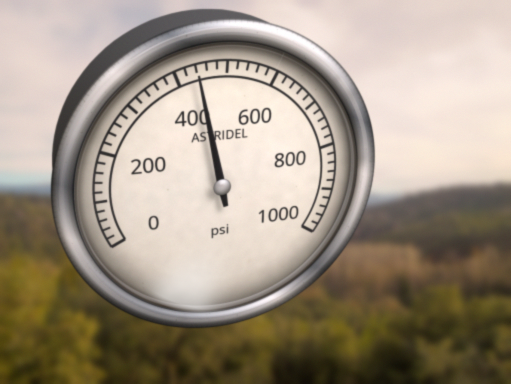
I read 440 (psi)
